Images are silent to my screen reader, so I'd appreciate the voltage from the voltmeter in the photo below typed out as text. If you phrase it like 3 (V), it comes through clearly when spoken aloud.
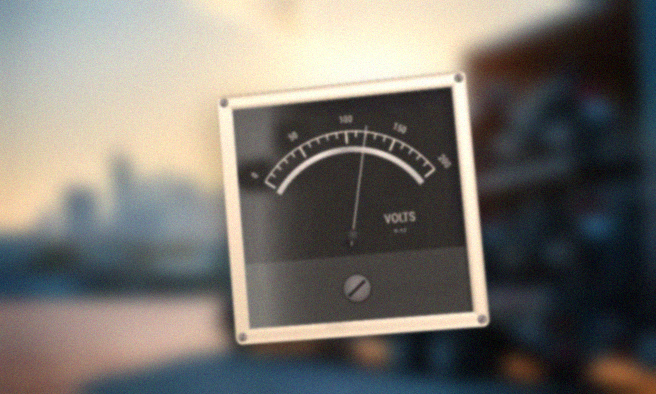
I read 120 (V)
